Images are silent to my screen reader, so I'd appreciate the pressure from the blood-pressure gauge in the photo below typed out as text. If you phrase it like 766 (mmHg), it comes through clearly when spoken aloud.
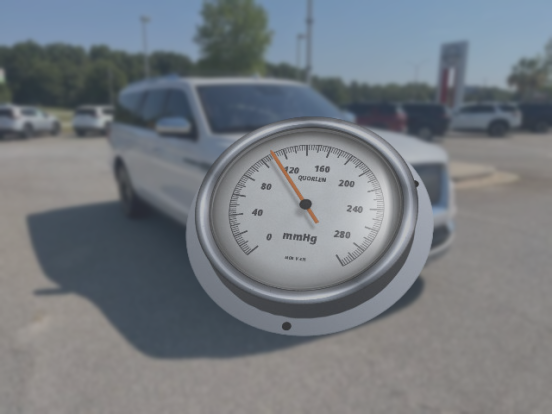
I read 110 (mmHg)
